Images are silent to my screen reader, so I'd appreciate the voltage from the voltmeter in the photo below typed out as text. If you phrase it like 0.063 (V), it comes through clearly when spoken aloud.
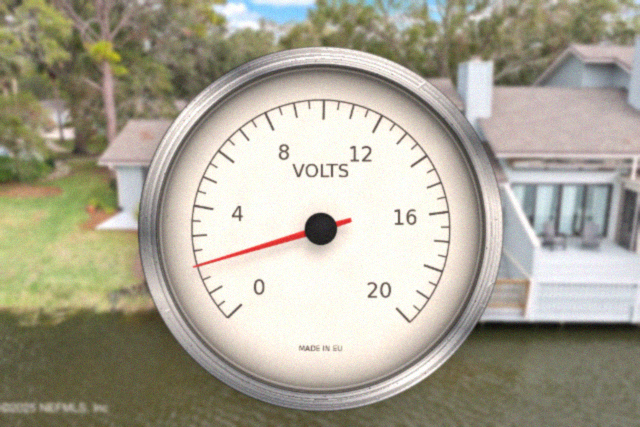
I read 2 (V)
